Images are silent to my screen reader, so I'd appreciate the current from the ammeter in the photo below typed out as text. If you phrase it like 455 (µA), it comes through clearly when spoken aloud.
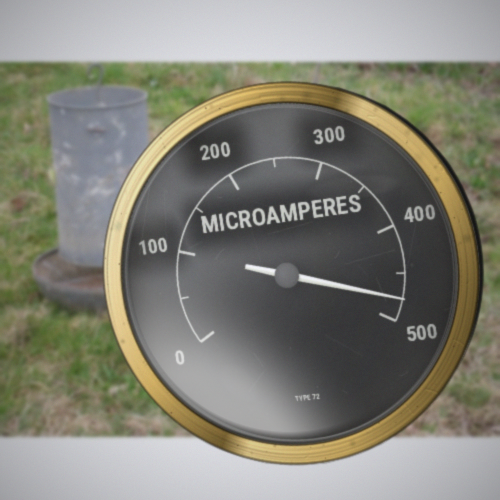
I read 475 (µA)
